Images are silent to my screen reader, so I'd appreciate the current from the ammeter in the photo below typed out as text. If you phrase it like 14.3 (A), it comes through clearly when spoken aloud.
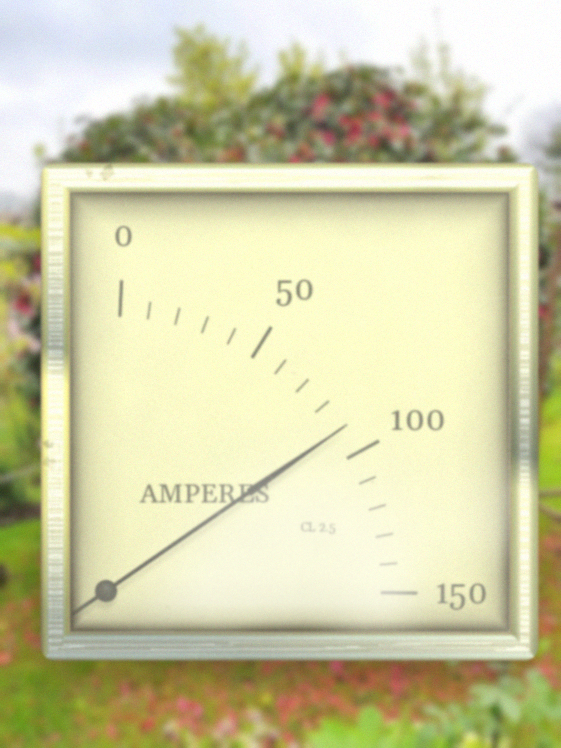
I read 90 (A)
